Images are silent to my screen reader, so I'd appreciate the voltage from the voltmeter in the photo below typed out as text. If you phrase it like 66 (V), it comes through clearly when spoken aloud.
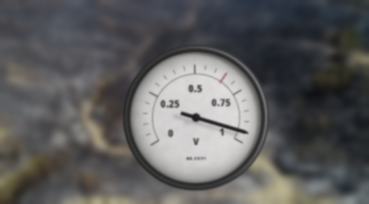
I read 0.95 (V)
